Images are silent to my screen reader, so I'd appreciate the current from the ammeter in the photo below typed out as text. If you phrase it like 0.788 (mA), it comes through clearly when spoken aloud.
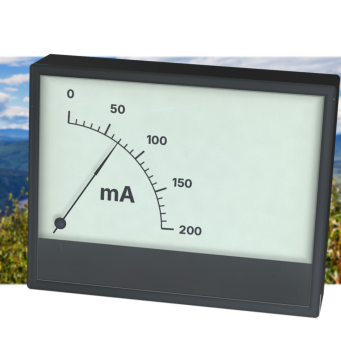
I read 70 (mA)
